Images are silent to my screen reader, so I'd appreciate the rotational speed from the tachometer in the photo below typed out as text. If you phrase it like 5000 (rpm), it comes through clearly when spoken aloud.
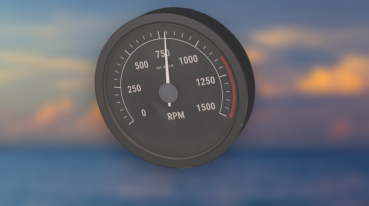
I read 800 (rpm)
